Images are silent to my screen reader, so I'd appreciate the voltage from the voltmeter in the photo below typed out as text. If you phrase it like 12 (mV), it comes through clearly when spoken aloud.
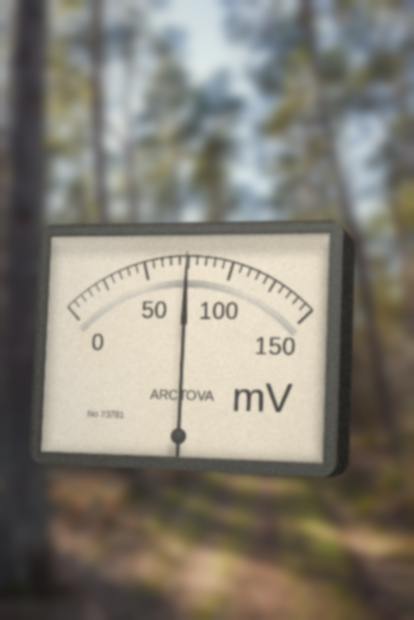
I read 75 (mV)
